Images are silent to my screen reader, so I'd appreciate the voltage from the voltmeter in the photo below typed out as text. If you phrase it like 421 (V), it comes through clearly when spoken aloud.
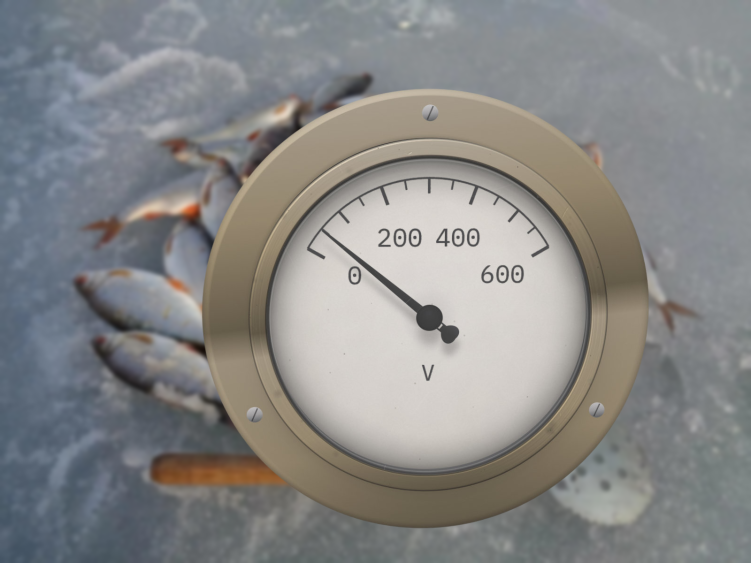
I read 50 (V)
